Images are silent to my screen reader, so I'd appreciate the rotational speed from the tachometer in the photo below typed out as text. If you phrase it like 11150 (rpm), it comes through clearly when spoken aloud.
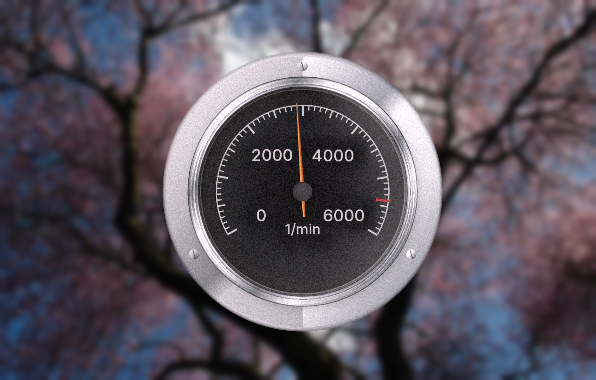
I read 2900 (rpm)
